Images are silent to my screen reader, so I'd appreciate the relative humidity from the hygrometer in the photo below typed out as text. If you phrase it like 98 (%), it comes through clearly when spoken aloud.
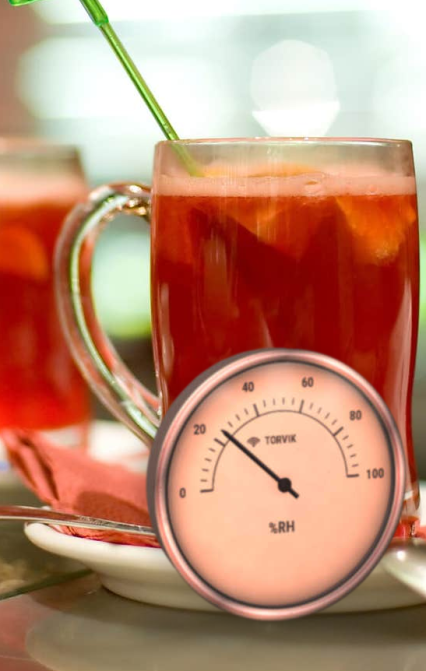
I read 24 (%)
